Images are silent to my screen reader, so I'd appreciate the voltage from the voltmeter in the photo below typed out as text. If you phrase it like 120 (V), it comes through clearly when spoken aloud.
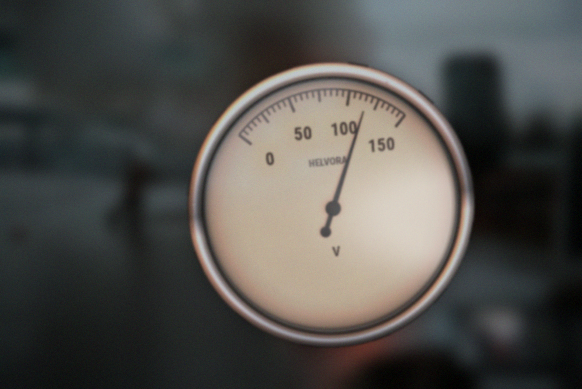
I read 115 (V)
